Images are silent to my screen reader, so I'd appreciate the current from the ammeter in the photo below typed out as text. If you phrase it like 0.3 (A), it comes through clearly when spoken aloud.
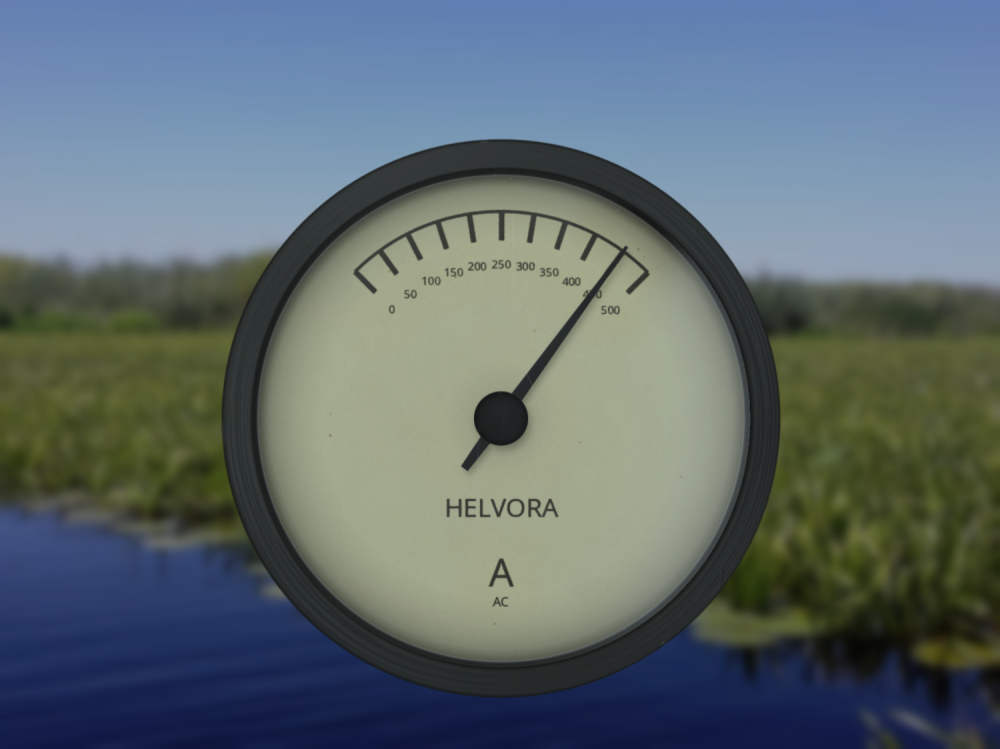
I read 450 (A)
